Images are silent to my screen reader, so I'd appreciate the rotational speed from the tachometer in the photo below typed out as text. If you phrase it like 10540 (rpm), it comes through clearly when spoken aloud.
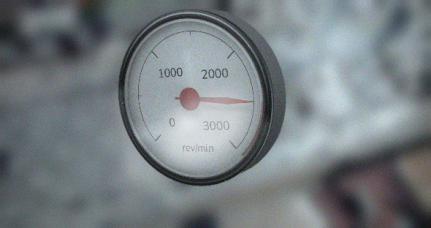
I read 2500 (rpm)
